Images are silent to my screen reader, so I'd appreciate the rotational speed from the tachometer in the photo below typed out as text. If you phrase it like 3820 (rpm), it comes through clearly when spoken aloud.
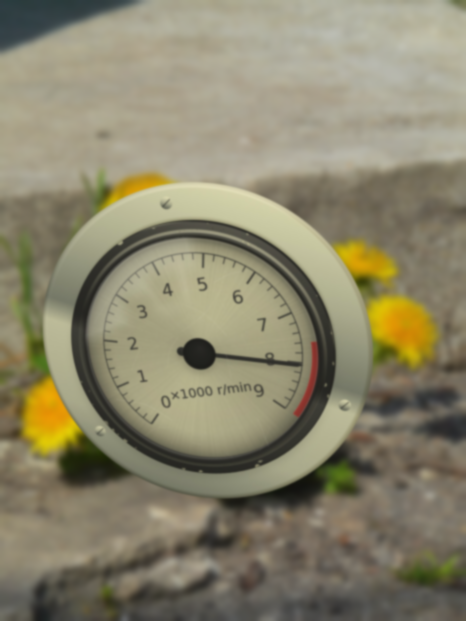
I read 8000 (rpm)
